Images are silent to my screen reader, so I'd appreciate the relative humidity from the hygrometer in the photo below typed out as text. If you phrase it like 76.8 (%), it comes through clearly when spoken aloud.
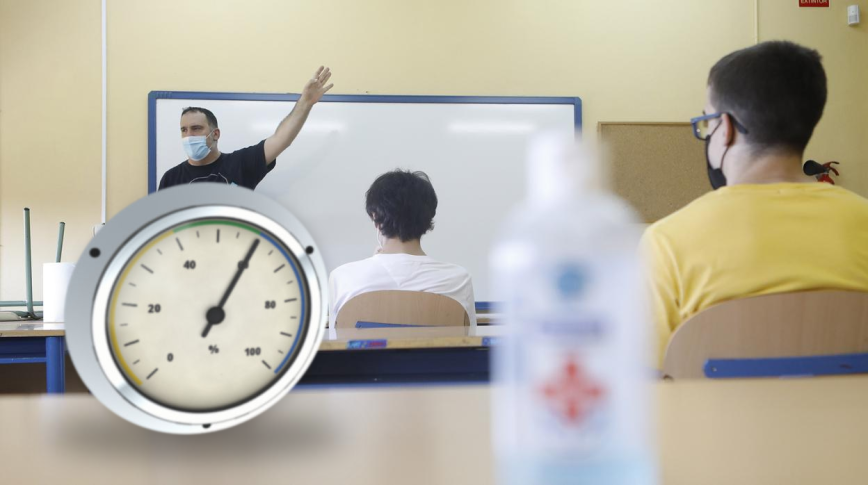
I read 60 (%)
